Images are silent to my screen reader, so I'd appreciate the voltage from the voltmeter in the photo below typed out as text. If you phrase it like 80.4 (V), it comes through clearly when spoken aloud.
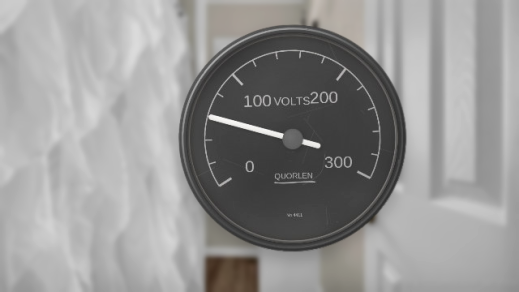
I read 60 (V)
